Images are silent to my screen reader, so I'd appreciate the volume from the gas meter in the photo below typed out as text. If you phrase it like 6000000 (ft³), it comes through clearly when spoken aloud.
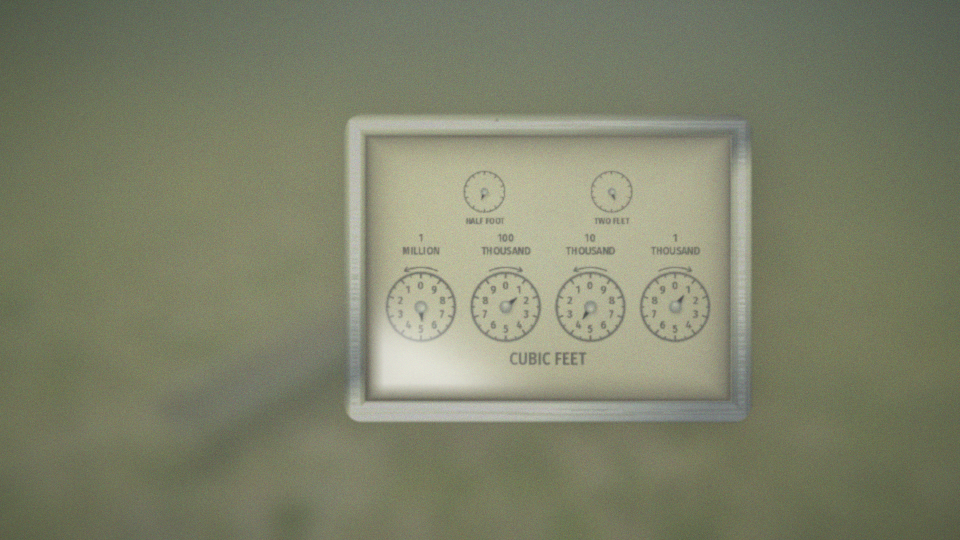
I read 514100 (ft³)
